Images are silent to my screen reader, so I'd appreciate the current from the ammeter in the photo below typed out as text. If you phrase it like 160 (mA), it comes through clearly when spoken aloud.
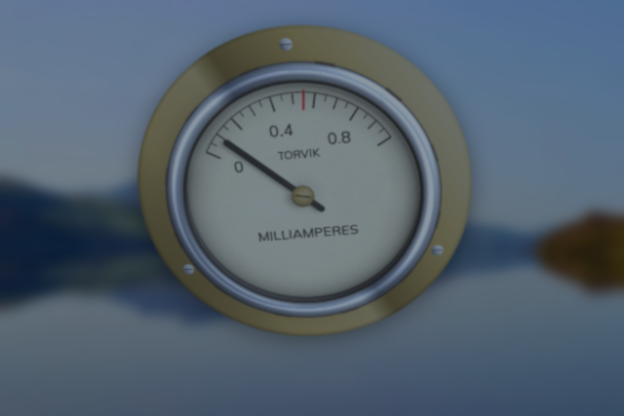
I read 0.1 (mA)
